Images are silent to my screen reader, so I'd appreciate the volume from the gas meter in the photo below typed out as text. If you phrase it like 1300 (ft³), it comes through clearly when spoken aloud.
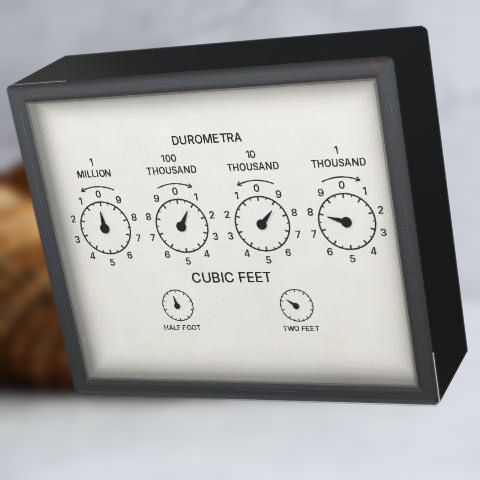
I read 8800 (ft³)
